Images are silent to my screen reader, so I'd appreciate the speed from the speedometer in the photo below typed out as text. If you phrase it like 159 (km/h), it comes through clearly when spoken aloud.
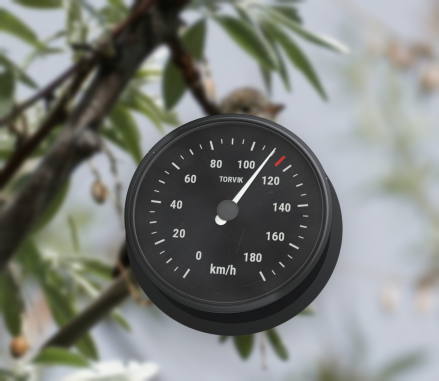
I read 110 (km/h)
